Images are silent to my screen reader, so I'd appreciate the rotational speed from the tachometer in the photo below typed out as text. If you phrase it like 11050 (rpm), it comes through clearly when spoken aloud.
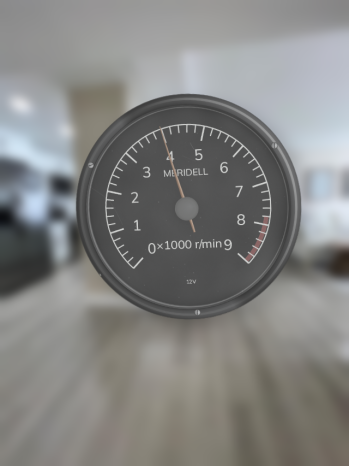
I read 4000 (rpm)
